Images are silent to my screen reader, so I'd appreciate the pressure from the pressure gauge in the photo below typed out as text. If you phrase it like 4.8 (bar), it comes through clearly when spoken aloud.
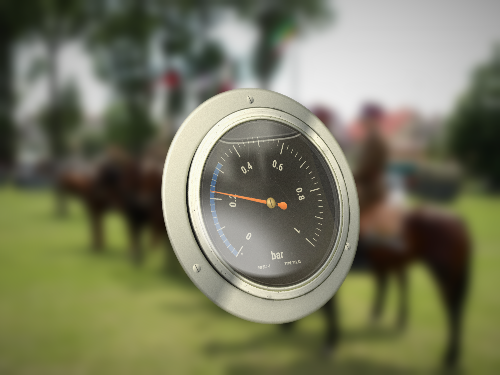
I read 0.22 (bar)
